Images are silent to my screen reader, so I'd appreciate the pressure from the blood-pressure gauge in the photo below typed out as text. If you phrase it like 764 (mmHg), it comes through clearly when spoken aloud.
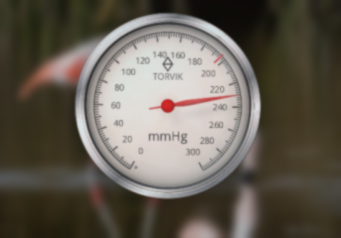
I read 230 (mmHg)
